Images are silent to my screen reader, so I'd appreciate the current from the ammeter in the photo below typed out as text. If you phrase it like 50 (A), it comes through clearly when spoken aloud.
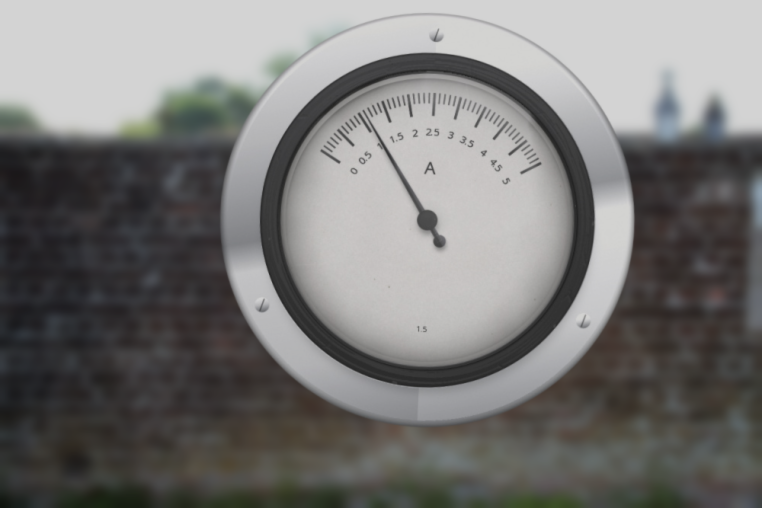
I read 1.1 (A)
